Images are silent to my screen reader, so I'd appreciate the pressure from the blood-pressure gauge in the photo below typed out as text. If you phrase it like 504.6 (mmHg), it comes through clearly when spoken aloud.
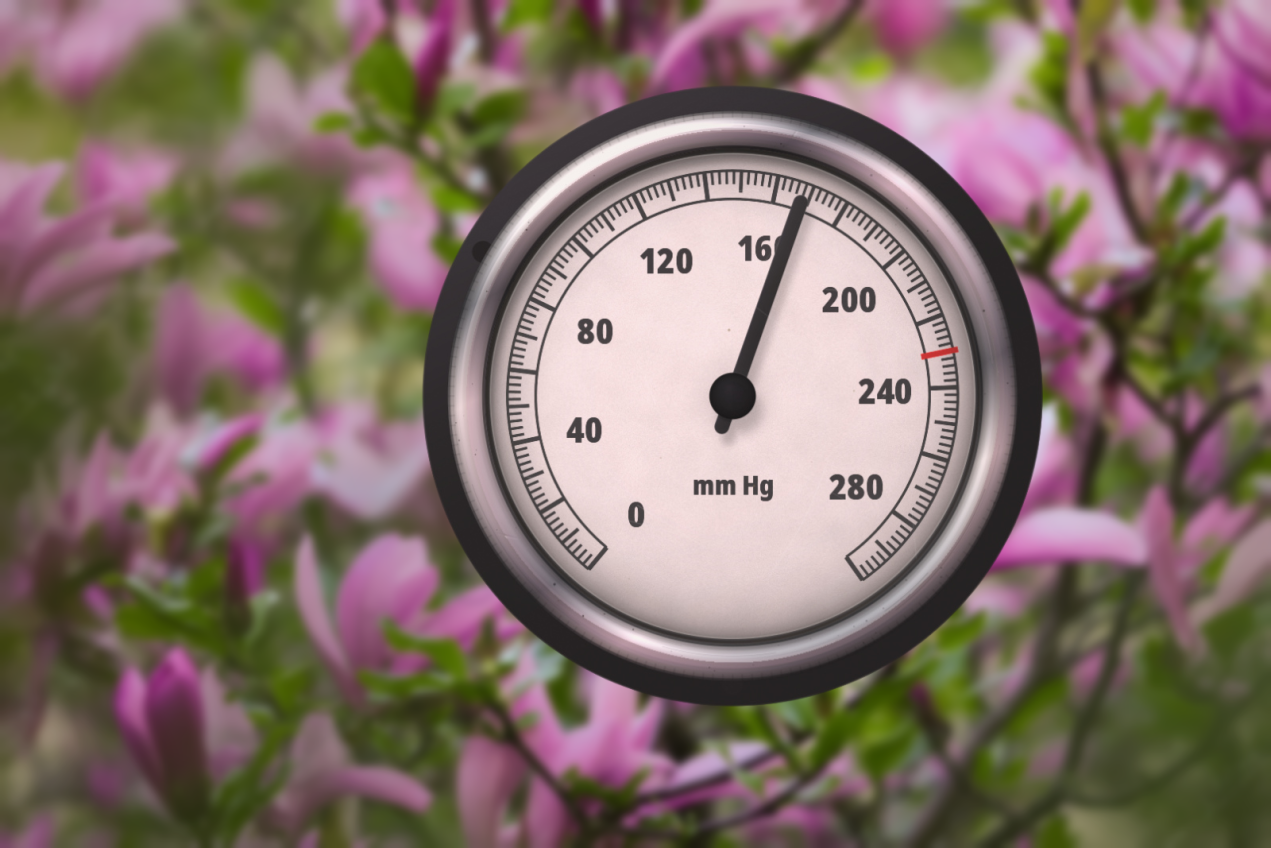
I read 168 (mmHg)
